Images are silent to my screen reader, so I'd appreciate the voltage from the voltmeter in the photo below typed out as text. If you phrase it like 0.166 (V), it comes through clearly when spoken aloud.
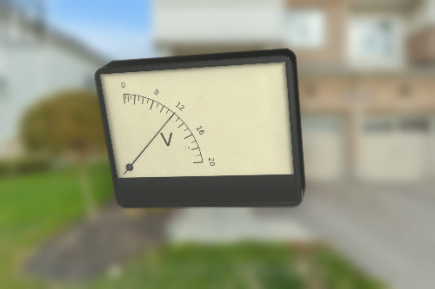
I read 12 (V)
